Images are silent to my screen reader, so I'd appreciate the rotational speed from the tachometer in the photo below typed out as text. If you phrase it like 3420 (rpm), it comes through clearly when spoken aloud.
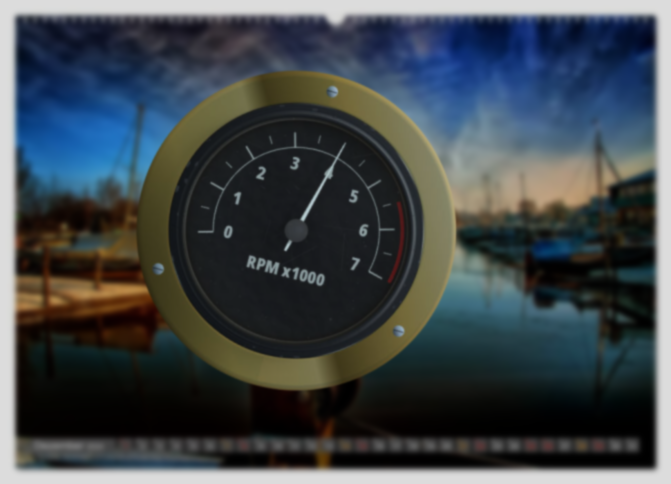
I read 4000 (rpm)
